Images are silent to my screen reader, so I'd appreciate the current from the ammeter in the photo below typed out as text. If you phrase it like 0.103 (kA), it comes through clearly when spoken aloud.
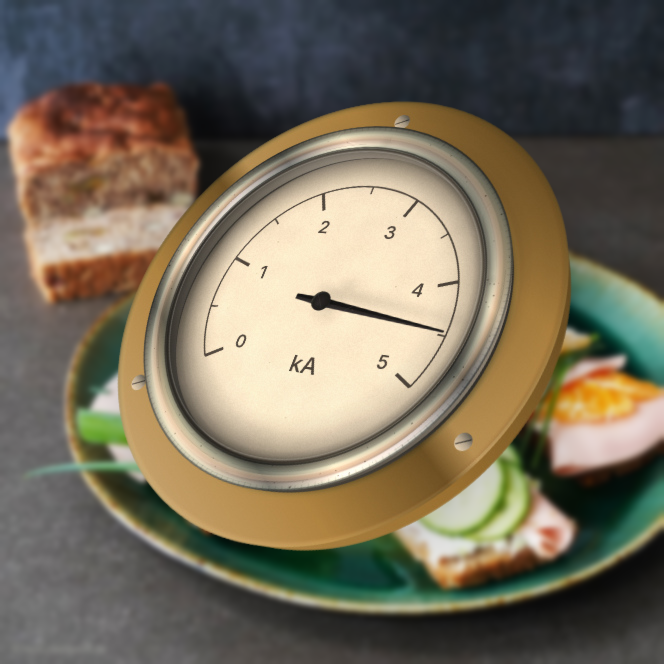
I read 4.5 (kA)
